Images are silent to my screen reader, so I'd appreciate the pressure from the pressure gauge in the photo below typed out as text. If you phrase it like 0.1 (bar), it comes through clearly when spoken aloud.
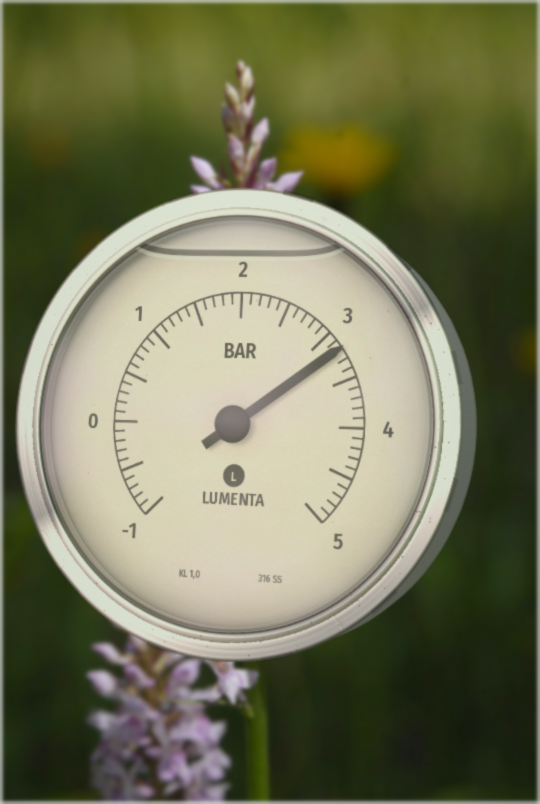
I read 3.2 (bar)
